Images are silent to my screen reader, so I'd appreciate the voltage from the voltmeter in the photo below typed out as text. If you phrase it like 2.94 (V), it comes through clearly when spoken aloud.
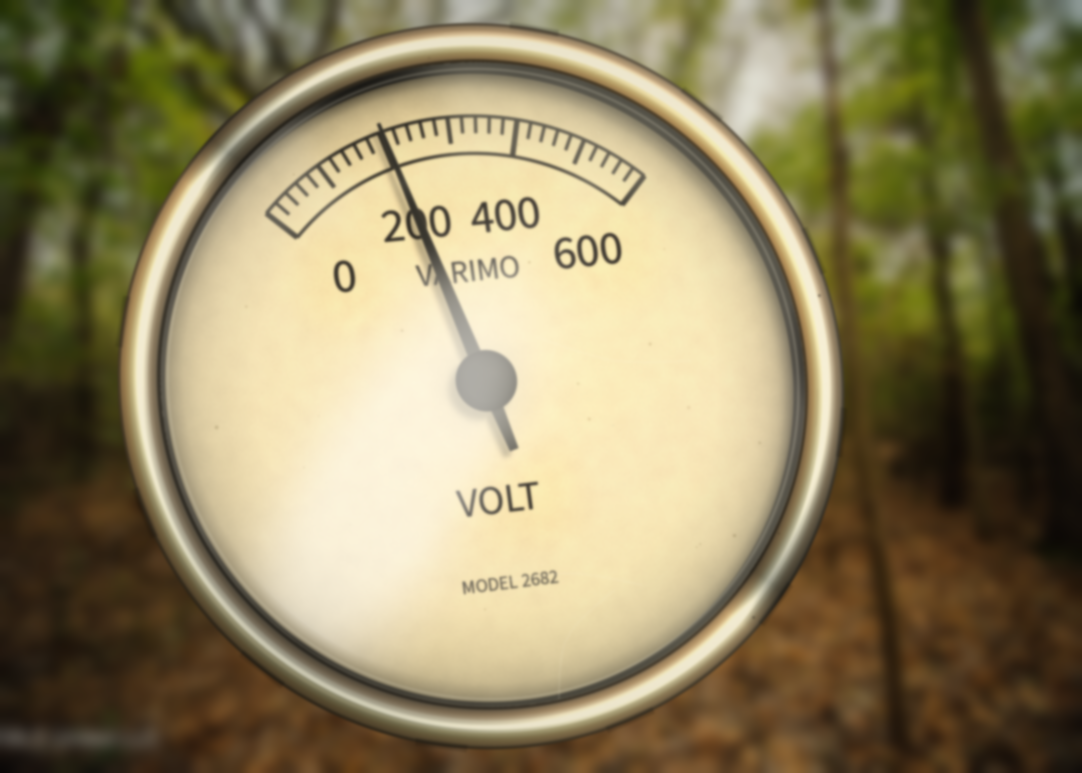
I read 200 (V)
